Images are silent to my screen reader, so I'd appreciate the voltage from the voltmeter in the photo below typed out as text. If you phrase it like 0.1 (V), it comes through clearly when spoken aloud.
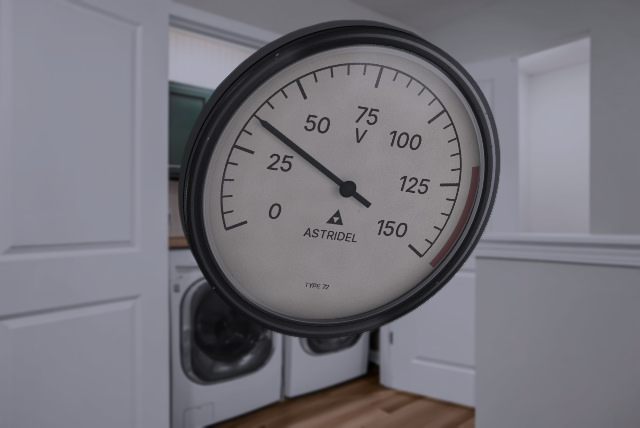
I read 35 (V)
